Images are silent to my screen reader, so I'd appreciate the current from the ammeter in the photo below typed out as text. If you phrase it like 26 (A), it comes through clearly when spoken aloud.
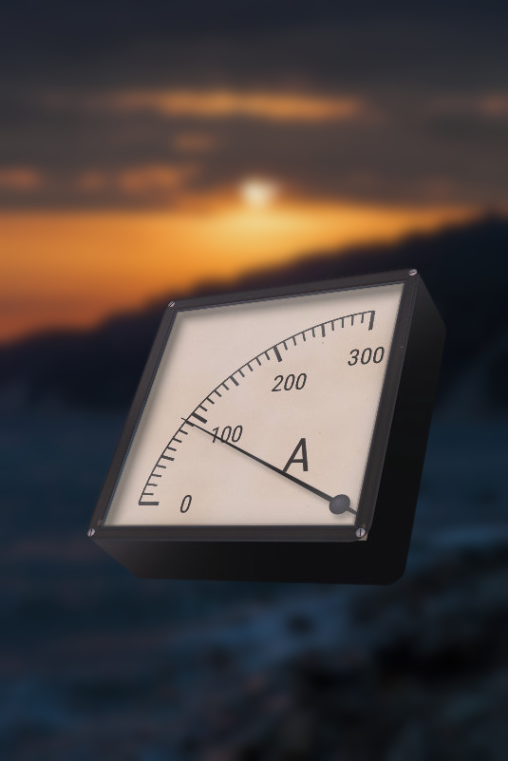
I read 90 (A)
